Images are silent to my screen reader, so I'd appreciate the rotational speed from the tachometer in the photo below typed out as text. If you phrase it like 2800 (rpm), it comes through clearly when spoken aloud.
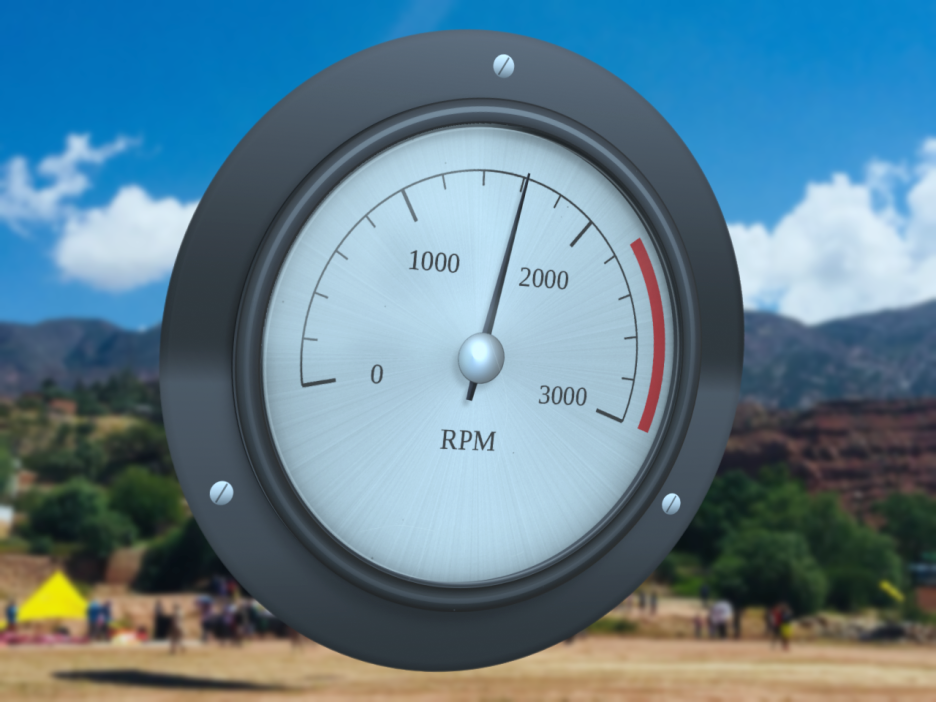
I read 1600 (rpm)
